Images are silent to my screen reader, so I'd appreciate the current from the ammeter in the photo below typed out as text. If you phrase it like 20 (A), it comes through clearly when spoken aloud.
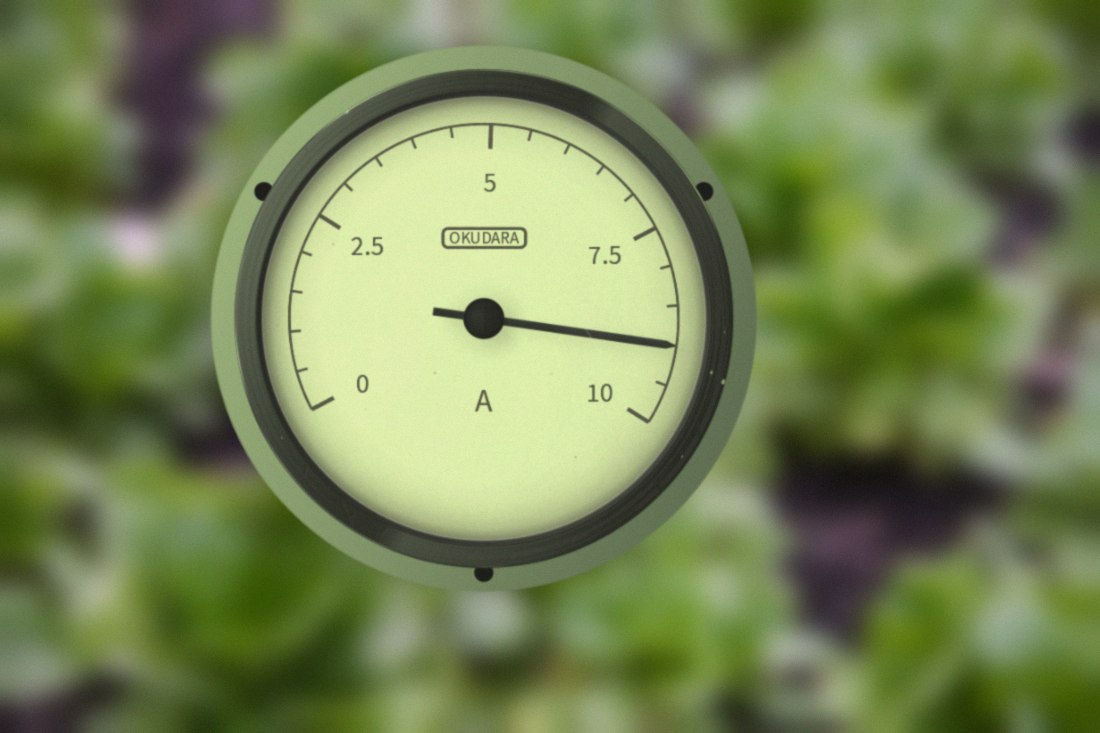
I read 9 (A)
